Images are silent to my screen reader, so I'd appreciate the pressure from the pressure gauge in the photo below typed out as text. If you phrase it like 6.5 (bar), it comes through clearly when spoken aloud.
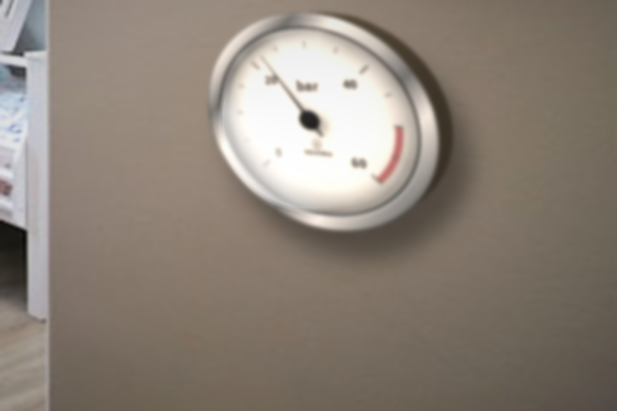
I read 22.5 (bar)
